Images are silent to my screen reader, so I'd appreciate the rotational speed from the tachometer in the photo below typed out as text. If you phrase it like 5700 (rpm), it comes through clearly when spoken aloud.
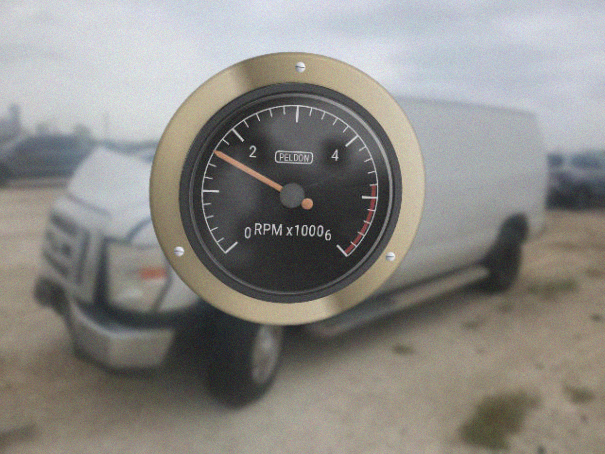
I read 1600 (rpm)
